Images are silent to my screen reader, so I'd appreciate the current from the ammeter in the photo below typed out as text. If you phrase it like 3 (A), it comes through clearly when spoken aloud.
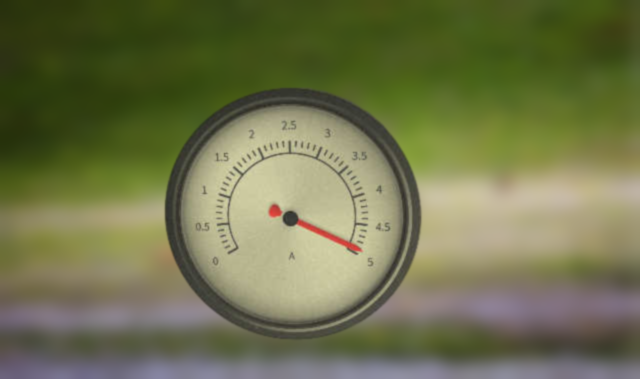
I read 4.9 (A)
